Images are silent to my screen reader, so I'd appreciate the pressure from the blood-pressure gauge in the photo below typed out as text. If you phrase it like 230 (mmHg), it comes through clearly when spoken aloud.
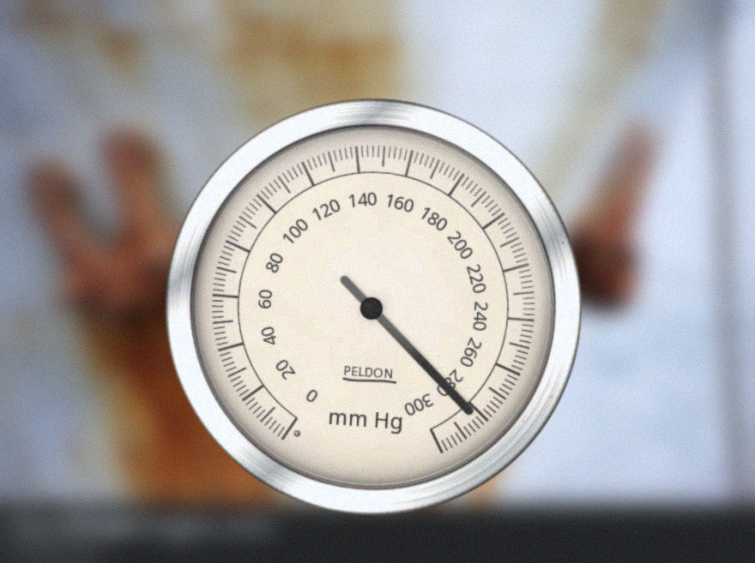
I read 282 (mmHg)
